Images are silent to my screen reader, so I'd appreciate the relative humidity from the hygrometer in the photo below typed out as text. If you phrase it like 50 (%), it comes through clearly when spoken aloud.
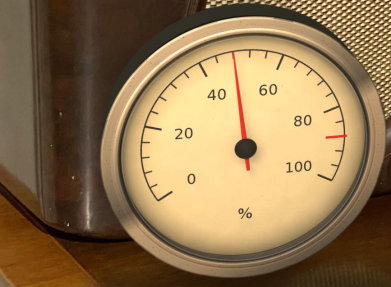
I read 48 (%)
